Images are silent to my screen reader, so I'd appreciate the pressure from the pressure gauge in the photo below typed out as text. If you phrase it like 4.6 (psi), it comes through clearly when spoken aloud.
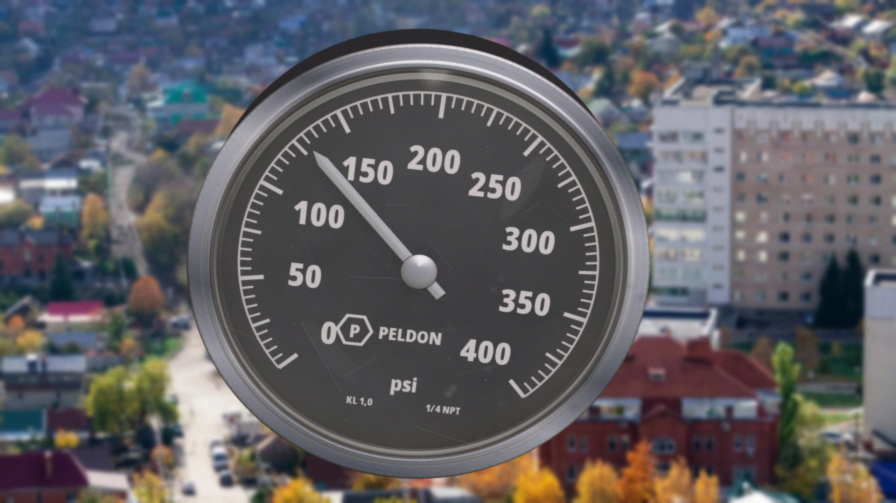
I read 130 (psi)
